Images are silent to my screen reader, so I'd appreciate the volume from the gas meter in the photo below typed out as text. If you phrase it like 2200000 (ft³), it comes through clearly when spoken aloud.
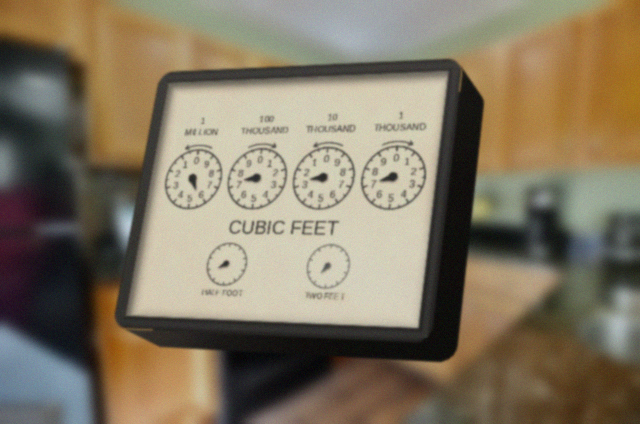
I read 572700 (ft³)
